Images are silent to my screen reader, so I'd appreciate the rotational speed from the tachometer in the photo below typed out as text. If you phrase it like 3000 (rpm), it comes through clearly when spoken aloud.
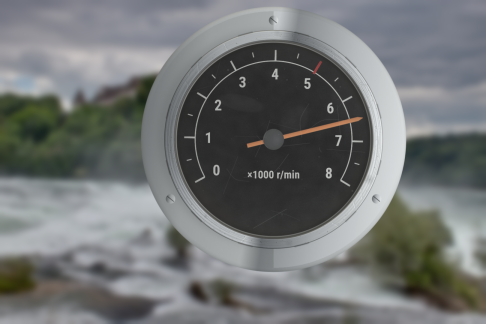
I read 6500 (rpm)
